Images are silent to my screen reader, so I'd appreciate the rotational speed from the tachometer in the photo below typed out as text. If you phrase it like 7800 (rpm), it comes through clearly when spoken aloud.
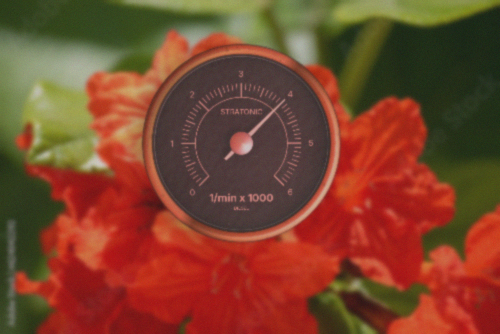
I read 4000 (rpm)
